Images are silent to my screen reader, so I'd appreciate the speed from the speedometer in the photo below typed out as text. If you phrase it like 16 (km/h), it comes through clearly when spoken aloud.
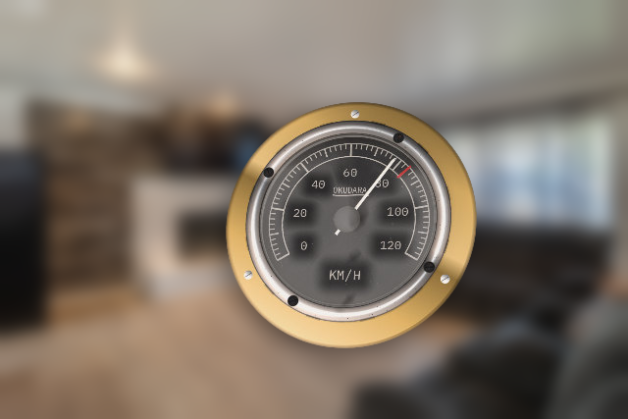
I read 78 (km/h)
